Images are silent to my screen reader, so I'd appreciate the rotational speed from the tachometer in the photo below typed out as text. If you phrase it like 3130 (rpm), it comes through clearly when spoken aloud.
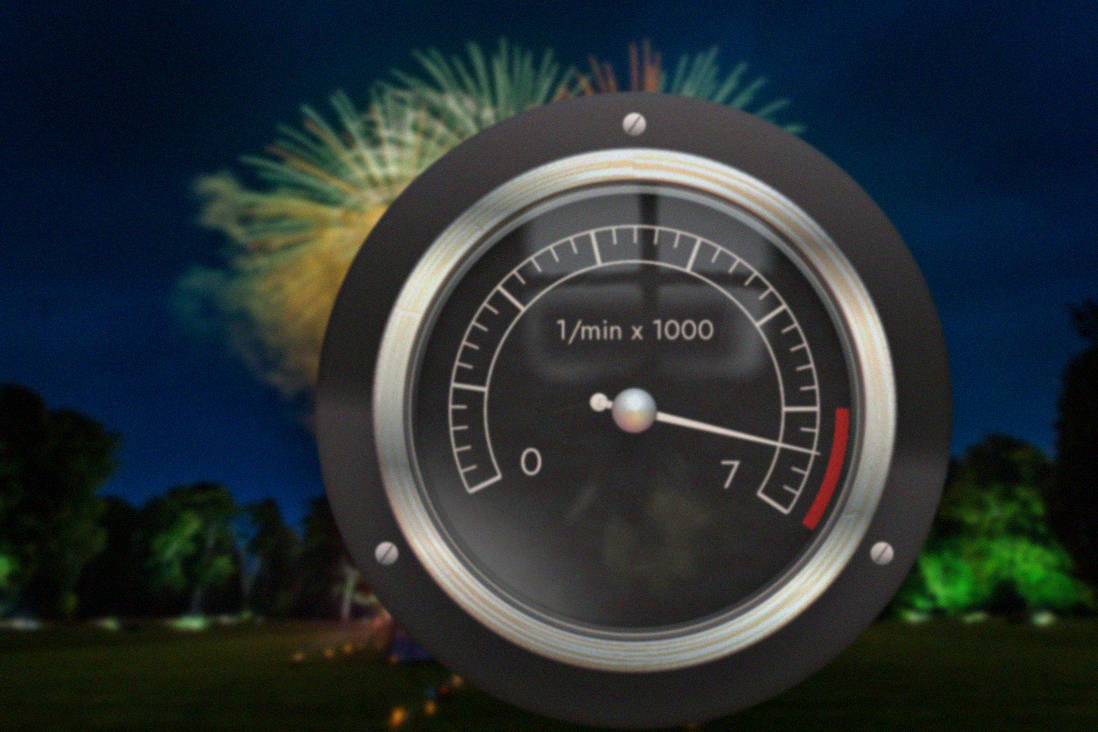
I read 6400 (rpm)
